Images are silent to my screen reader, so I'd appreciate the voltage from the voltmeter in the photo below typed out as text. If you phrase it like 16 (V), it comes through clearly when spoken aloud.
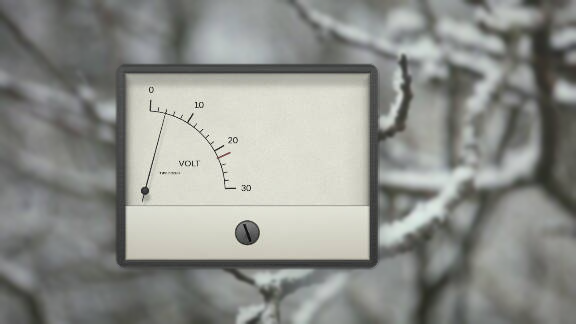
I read 4 (V)
